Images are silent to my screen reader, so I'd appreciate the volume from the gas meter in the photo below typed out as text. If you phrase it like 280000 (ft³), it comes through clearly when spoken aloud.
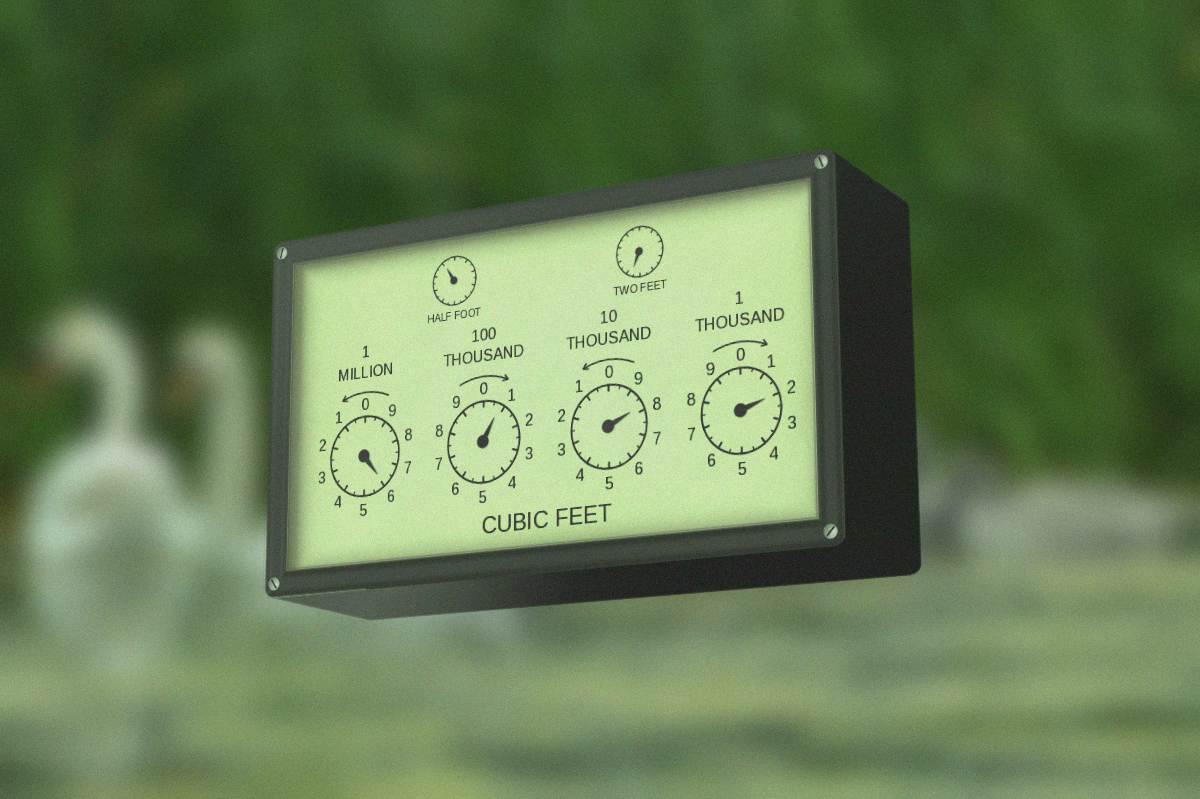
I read 608200 (ft³)
